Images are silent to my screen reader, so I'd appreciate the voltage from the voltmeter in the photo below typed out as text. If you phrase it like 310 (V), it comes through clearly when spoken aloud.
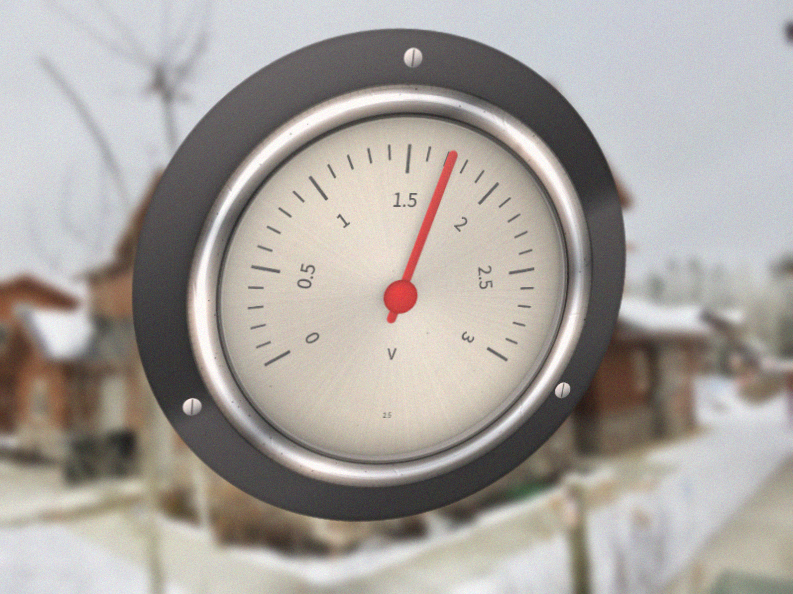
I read 1.7 (V)
